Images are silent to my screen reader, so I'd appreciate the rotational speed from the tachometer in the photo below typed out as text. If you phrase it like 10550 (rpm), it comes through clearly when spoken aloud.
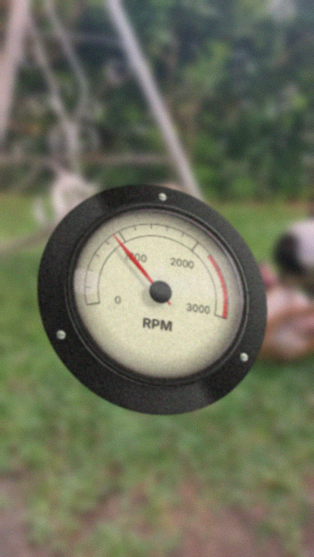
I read 900 (rpm)
